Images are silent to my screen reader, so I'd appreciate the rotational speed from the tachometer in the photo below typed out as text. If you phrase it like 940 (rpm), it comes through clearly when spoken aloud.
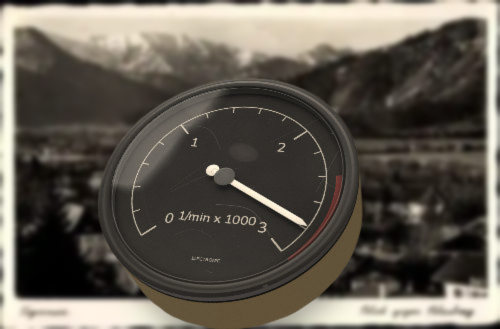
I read 2800 (rpm)
